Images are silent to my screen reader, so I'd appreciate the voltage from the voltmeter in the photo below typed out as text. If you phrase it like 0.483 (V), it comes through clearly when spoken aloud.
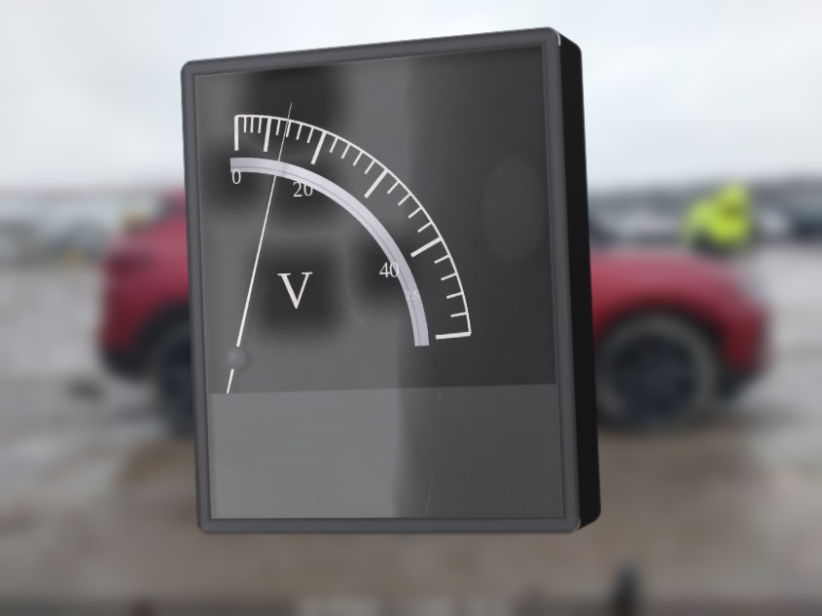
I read 14 (V)
